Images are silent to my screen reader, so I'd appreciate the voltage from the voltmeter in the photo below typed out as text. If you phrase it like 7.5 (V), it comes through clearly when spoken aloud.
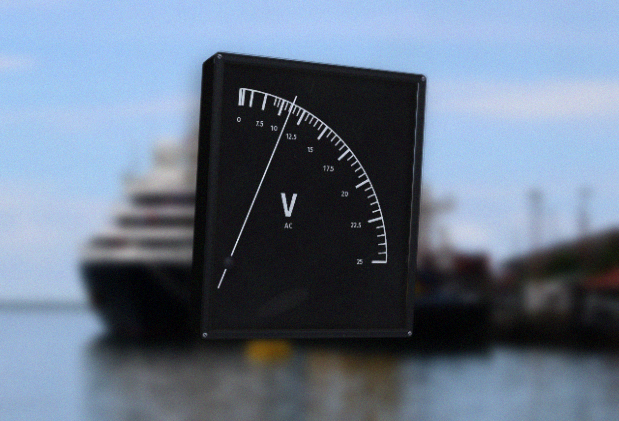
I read 11 (V)
